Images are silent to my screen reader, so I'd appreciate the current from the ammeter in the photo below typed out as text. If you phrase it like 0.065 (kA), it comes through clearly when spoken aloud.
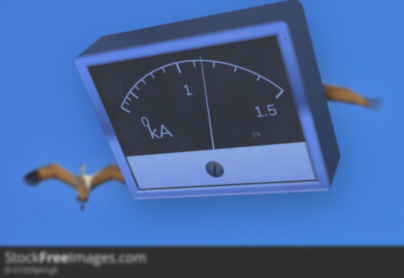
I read 1.15 (kA)
